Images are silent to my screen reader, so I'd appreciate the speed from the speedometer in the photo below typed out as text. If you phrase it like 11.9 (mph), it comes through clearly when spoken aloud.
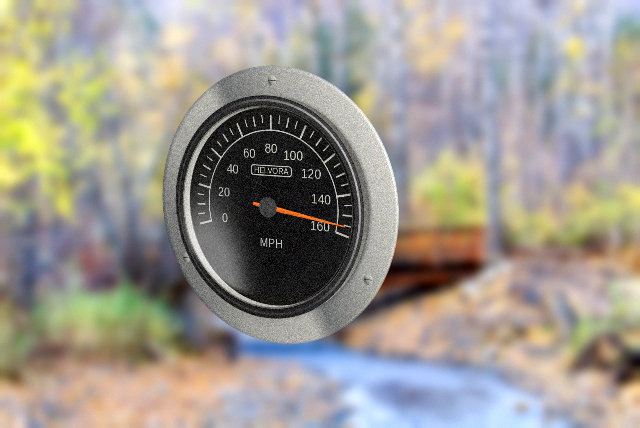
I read 155 (mph)
